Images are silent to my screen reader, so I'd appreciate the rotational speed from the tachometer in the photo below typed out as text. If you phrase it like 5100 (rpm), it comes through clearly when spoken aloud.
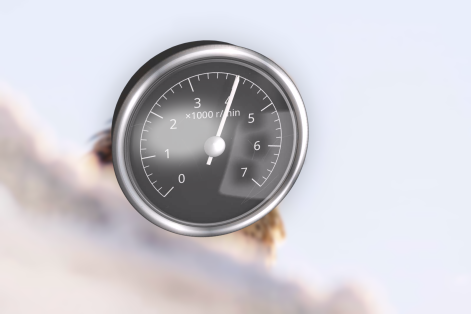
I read 4000 (rpm)
